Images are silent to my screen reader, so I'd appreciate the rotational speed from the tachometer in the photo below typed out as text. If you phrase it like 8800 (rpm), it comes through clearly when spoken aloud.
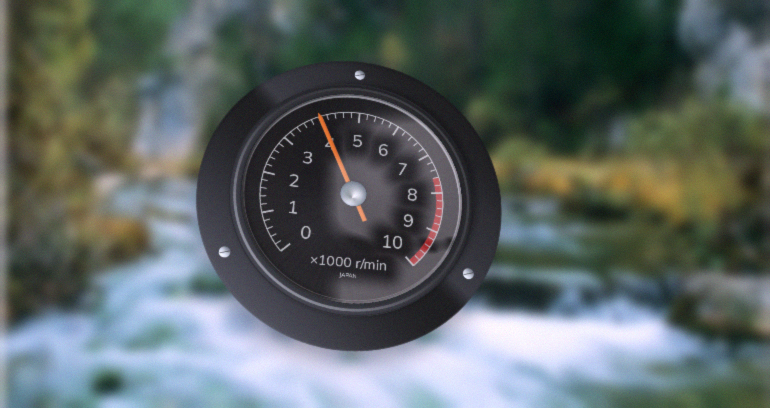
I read 4000 (rpm)
